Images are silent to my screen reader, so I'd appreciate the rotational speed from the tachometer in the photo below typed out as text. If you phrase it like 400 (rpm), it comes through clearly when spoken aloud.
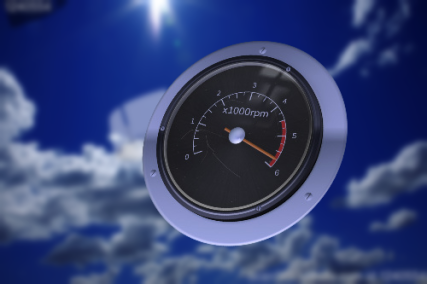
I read 5750 (rpm)
